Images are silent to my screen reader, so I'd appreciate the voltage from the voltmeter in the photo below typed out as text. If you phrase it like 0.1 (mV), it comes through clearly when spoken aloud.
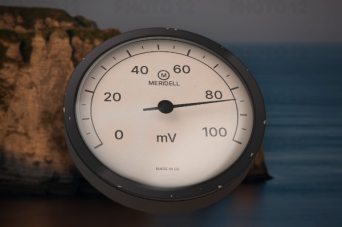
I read 85 (mV)
